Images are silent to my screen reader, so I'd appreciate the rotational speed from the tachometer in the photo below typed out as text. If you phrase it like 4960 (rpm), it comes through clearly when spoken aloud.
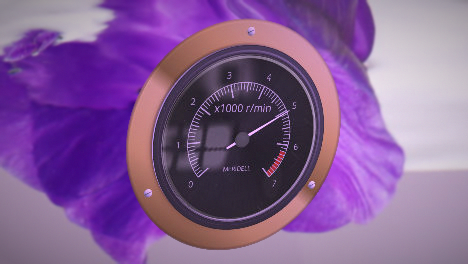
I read 5000 (rpm)
